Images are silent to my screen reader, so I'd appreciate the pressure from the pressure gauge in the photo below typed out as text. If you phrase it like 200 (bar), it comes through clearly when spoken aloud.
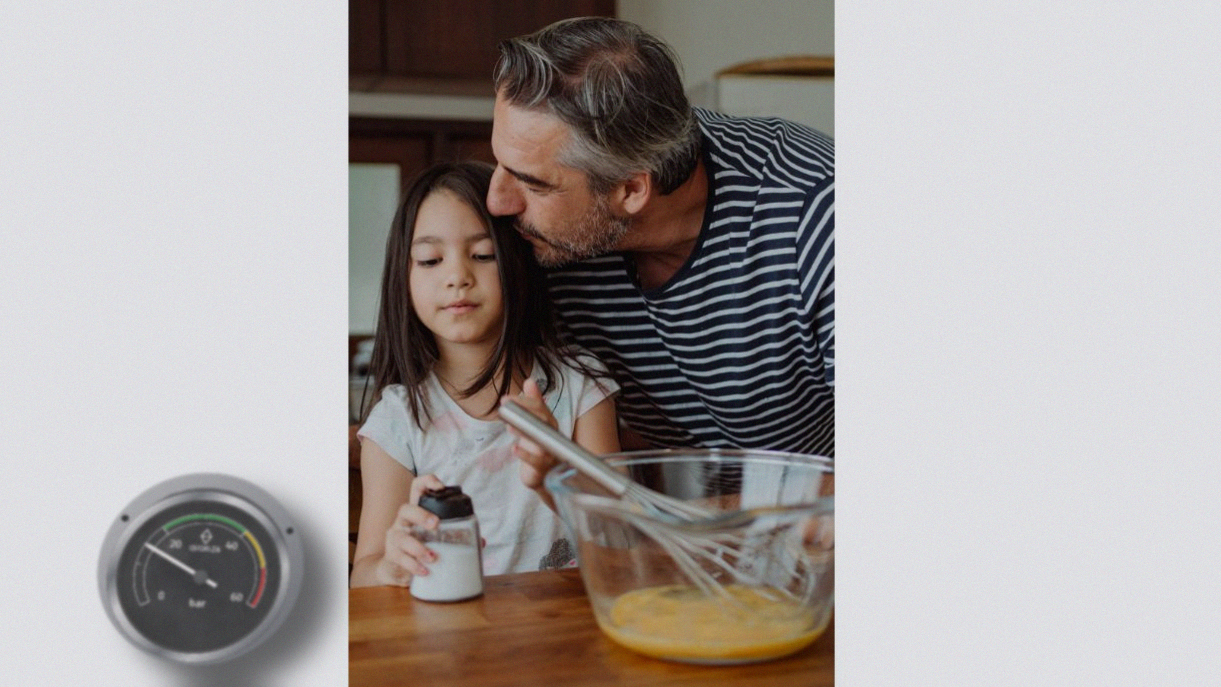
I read 15 (bar)
